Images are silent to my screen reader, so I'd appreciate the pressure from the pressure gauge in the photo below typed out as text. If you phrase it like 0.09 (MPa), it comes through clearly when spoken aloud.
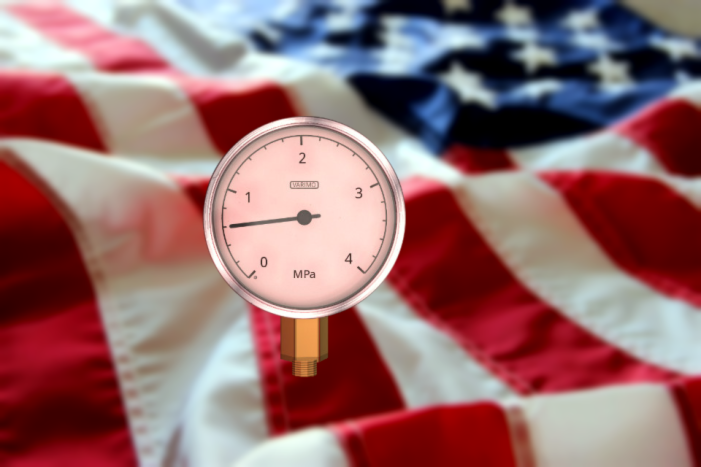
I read 0.6 (MPa)
